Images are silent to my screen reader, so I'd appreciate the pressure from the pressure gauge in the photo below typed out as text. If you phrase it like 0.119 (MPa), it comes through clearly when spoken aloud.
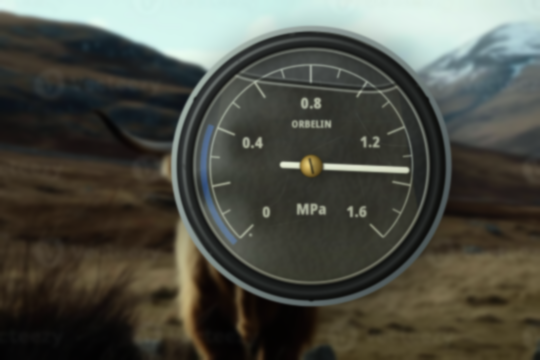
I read 1.35 (MPa)
